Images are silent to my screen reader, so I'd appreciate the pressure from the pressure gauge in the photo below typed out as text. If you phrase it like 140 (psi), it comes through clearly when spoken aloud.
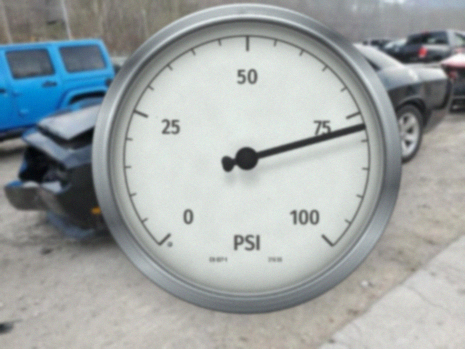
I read 77.5 (psi)
